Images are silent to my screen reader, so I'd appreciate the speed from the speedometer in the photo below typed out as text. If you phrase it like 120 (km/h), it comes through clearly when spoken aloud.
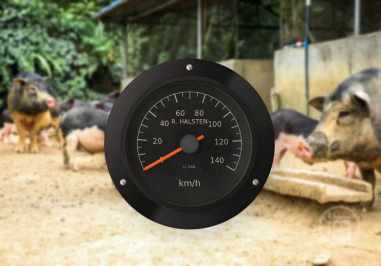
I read 0 (km/h)
